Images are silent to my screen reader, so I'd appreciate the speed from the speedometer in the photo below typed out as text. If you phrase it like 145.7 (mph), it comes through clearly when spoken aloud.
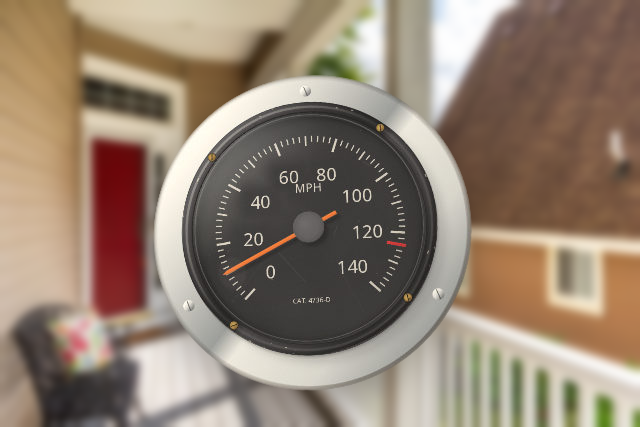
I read 10 (mph)
